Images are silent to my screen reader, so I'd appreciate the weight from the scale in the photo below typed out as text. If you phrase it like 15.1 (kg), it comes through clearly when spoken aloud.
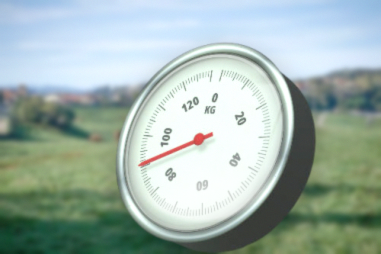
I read 90 (kg)
